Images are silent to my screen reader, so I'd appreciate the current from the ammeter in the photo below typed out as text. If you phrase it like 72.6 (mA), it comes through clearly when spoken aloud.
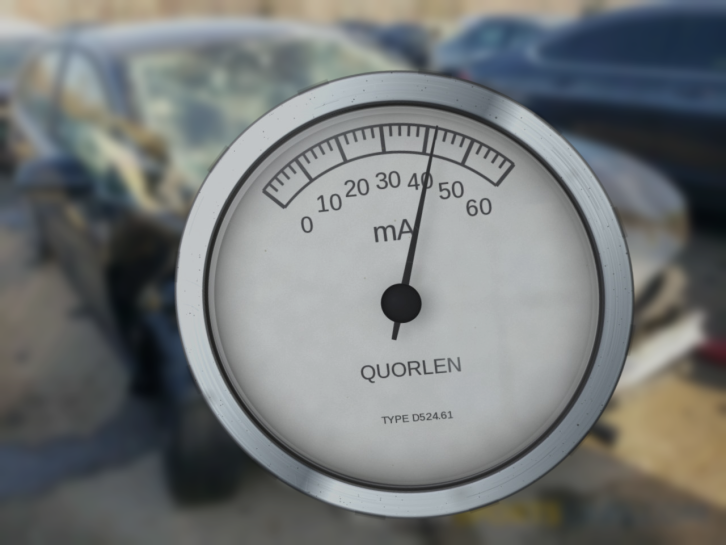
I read 42 (mA)
